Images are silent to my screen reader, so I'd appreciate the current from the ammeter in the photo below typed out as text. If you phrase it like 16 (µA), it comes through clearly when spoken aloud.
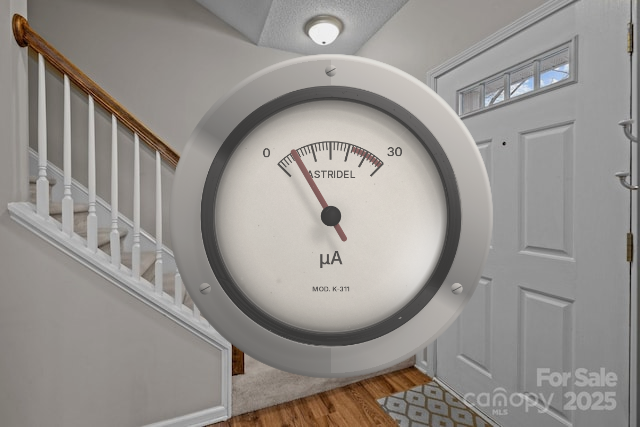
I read 5 (µA)
